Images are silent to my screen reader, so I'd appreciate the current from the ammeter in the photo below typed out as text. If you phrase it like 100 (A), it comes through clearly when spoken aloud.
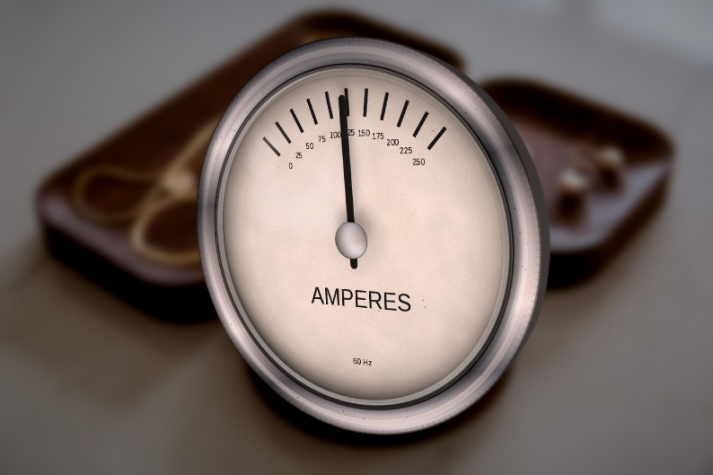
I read 125 (A)
